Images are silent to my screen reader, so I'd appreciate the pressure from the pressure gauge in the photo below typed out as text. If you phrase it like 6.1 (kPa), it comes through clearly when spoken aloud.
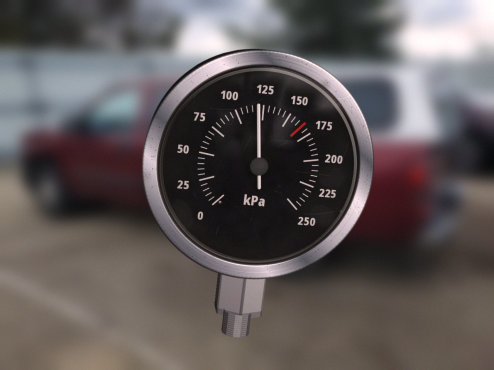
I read 120 (kPa)
